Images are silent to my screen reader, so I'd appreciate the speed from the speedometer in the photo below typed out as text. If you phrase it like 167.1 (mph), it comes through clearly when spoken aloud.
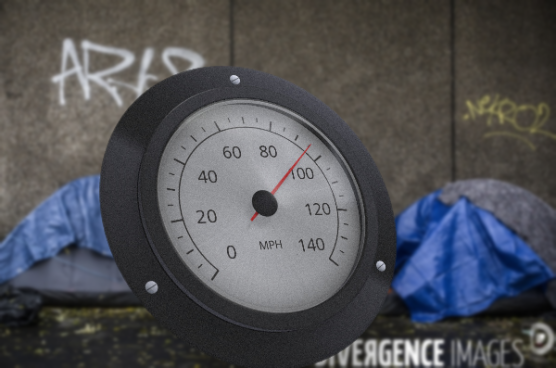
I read 95 (mph)
